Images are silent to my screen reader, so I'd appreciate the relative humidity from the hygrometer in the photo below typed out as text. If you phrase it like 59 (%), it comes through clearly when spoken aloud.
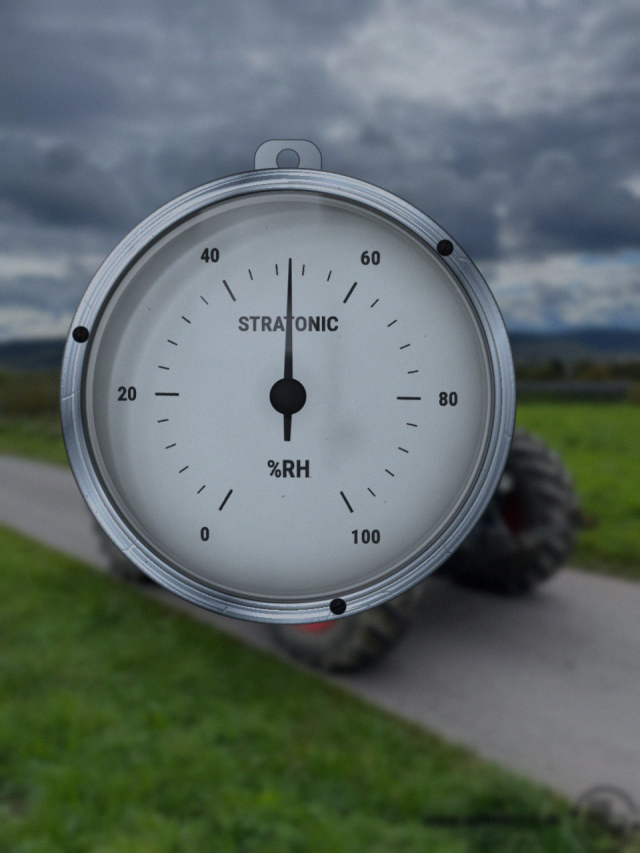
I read 50 (%)
